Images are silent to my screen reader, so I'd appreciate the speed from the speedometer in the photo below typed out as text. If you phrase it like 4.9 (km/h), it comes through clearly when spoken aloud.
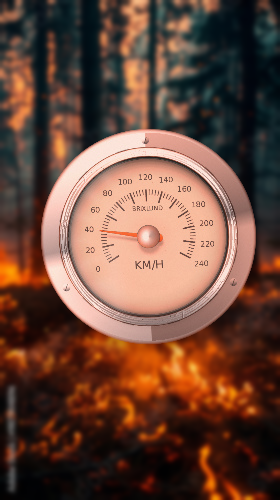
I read 40 (km/h)
